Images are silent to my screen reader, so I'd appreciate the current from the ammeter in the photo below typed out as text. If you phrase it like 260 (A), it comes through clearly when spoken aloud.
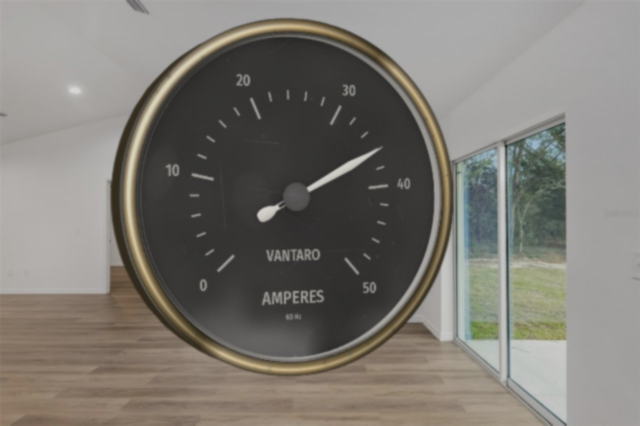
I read 36 (A)
